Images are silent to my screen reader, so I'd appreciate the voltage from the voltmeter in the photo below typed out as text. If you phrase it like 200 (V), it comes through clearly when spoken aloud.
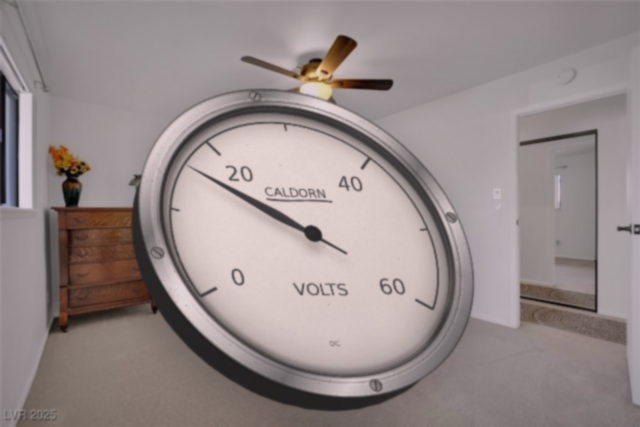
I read 15 (V)
